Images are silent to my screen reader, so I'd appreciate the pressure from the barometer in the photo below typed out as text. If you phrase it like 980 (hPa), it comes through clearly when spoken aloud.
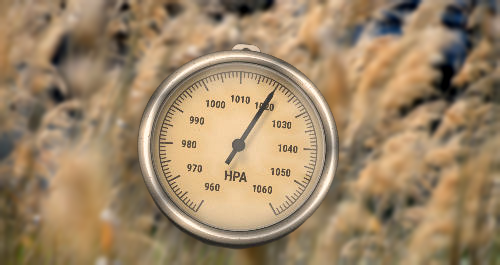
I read 1020 (hPa)
